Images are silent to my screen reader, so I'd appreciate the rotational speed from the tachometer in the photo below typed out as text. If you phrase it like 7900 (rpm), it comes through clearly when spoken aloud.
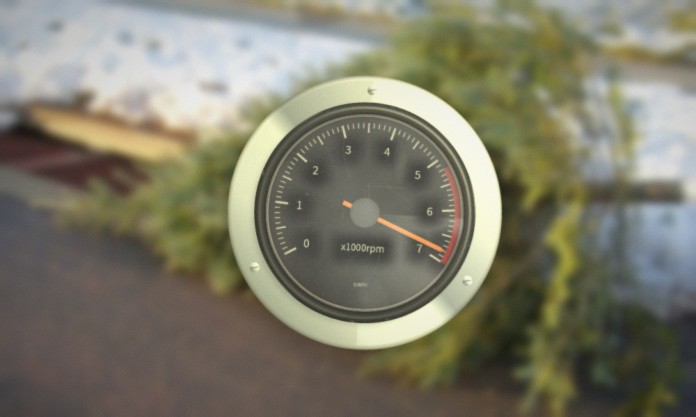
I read 6800 (rpm)
